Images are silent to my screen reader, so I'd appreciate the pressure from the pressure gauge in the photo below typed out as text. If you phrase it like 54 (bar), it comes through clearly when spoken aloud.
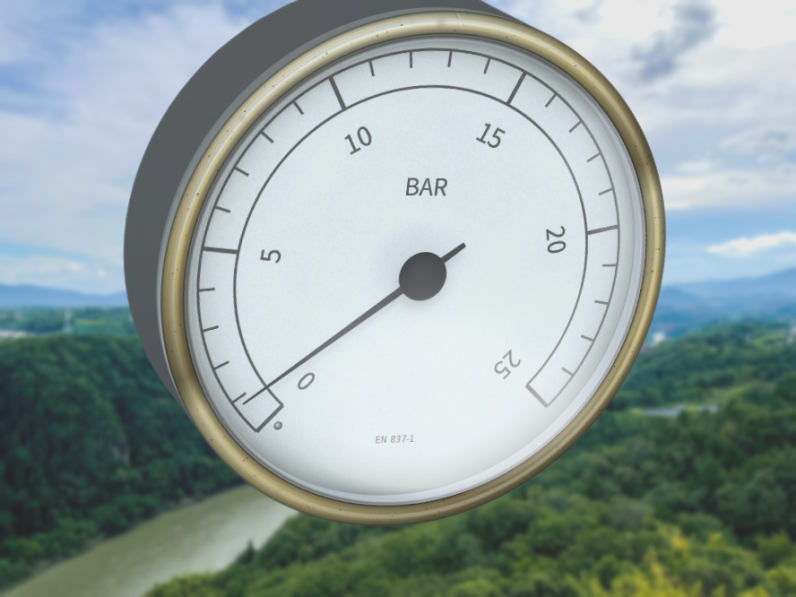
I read 1 (bar)
